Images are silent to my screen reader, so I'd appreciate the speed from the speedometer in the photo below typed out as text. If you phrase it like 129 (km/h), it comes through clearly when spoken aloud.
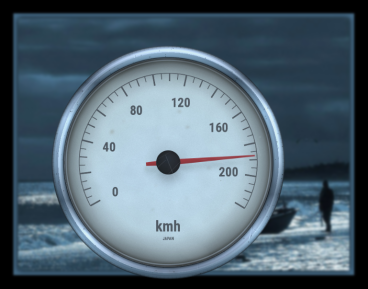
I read 187.5 (km/h)
